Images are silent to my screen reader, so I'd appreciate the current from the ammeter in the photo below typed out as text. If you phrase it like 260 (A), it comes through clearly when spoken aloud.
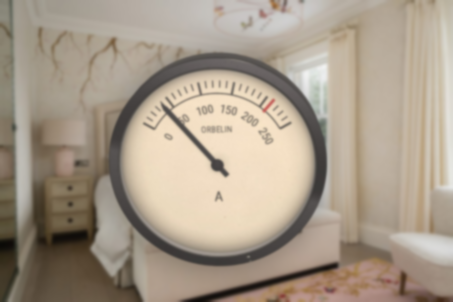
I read 40 (A)
